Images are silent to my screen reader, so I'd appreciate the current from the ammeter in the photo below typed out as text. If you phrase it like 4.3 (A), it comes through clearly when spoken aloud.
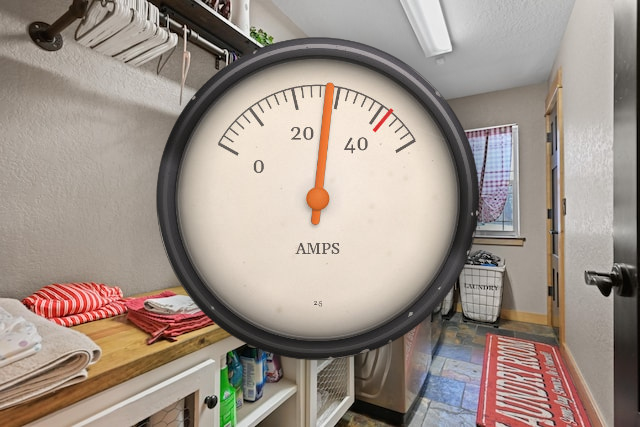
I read 28 (A)
